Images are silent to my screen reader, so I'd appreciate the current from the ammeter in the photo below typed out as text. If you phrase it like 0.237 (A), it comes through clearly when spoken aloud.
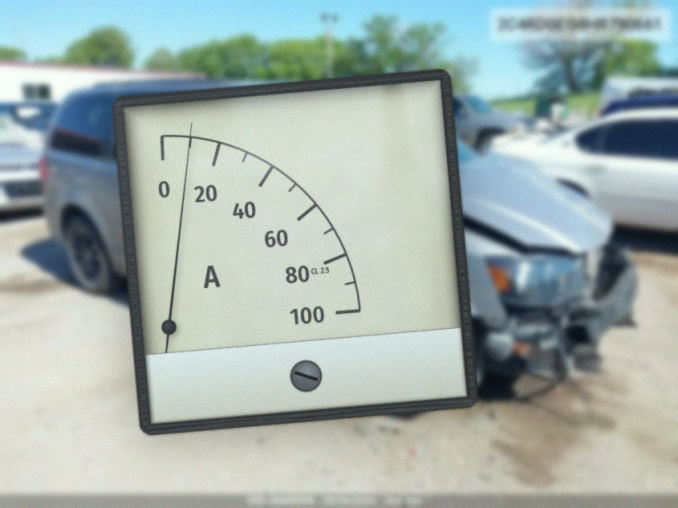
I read 10 (A)
